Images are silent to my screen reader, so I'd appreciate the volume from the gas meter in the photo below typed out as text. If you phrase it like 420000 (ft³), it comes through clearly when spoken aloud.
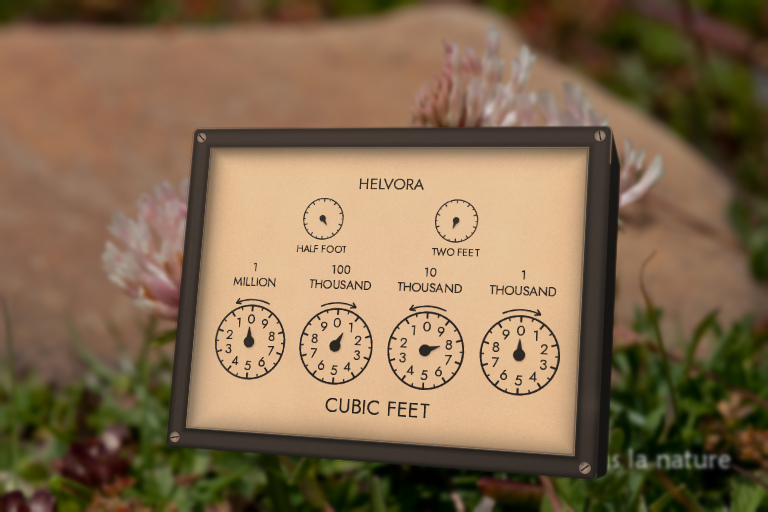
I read 8000 (ft³)
